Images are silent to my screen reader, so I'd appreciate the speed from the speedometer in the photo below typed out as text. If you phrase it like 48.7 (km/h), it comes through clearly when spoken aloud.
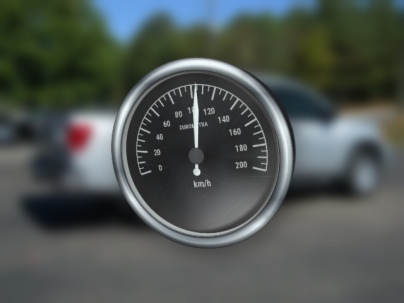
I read 105 (km/h)
